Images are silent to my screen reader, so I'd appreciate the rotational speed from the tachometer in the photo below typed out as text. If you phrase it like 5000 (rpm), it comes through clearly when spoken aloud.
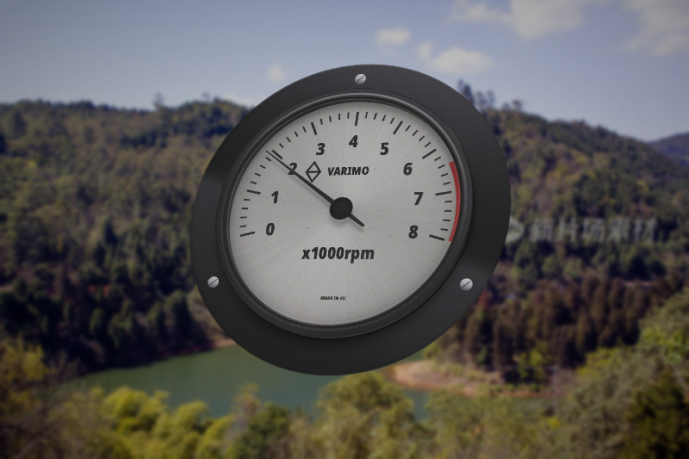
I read 1900 (rpm)
